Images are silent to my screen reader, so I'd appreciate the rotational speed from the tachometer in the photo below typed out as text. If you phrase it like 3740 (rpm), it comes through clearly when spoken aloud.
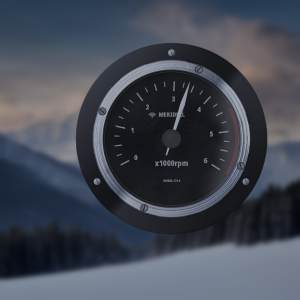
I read 3375 (rpm)
